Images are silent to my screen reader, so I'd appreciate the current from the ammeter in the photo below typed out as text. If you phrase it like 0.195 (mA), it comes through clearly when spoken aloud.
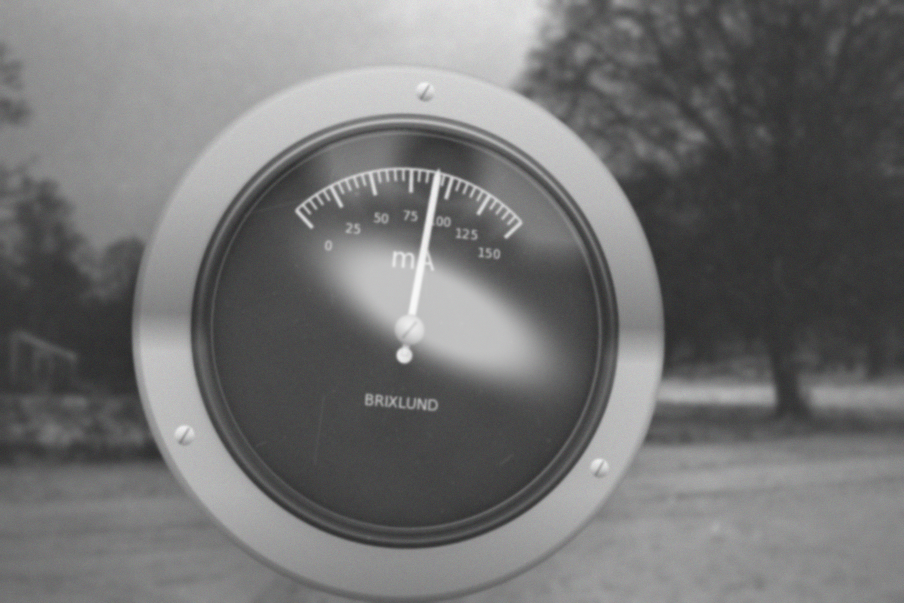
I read 90 (mA)
